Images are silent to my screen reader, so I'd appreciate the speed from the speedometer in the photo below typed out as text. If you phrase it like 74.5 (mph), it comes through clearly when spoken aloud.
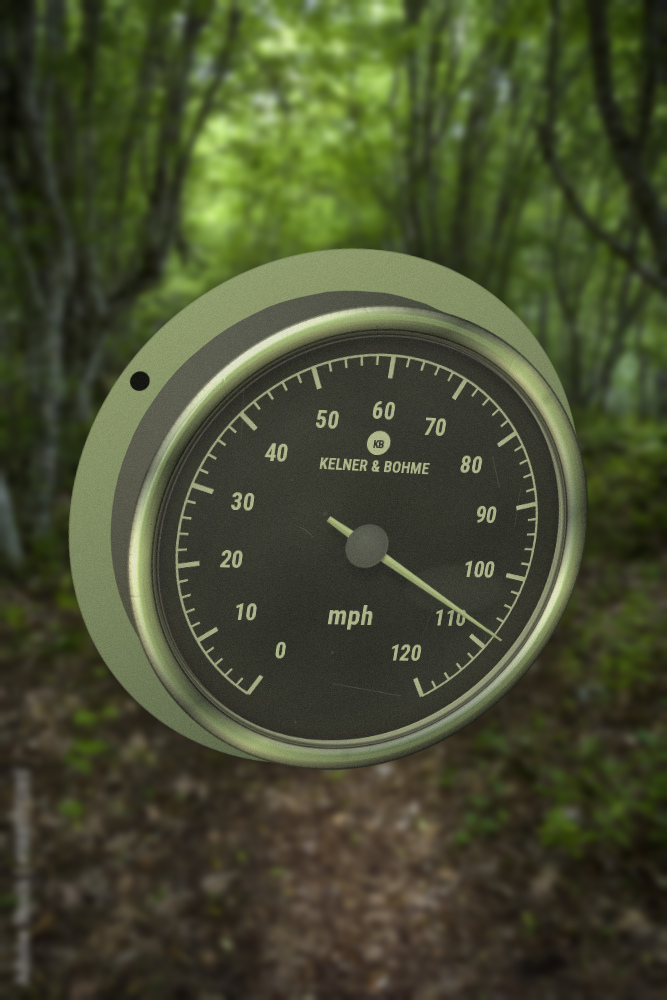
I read 108 (mph)
